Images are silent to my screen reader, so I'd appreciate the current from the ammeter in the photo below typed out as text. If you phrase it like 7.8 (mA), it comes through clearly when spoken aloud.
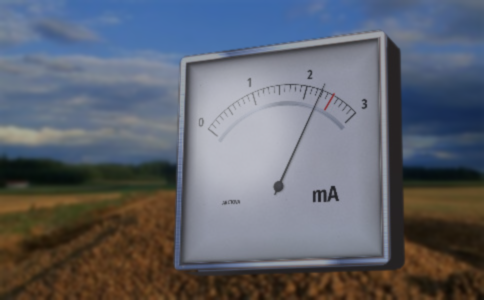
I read 2.3 (mA)
